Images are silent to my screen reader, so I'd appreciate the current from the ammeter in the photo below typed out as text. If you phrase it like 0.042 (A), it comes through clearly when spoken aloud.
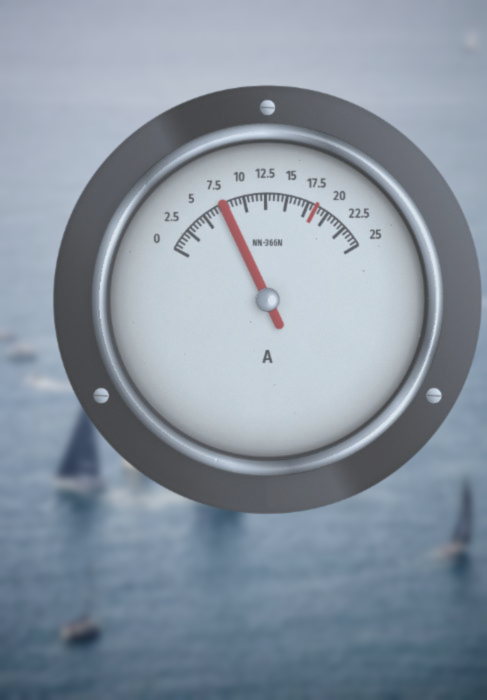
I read 7.5 (A)
